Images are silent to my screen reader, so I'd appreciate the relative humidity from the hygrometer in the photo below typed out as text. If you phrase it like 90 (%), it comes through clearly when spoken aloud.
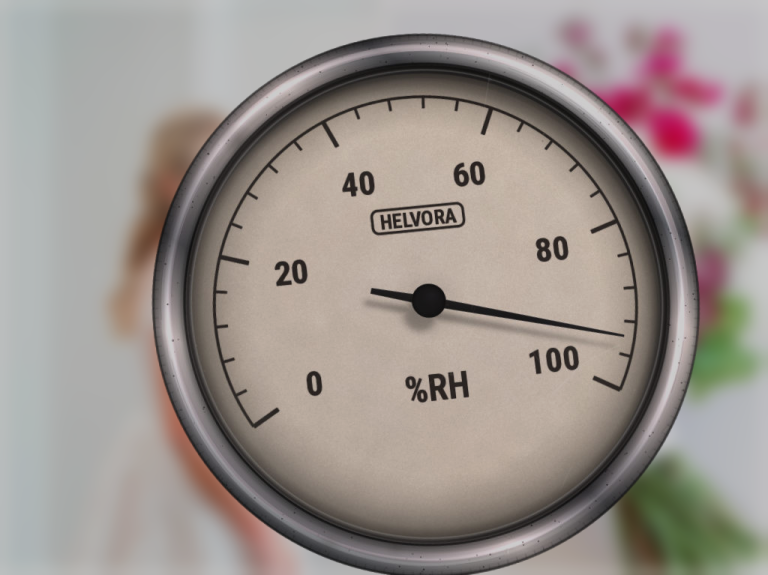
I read 94 (%)
